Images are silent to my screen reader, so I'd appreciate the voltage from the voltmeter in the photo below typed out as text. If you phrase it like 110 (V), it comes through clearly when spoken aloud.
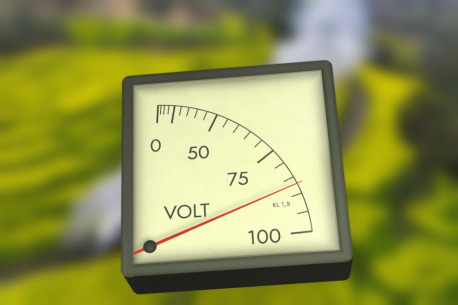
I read 87.5 (V)
